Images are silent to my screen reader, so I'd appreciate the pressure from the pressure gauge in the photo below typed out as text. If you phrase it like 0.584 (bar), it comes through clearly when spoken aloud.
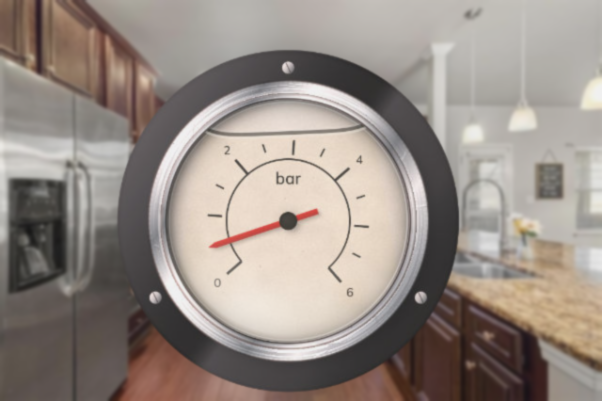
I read 0.5 (bar)
